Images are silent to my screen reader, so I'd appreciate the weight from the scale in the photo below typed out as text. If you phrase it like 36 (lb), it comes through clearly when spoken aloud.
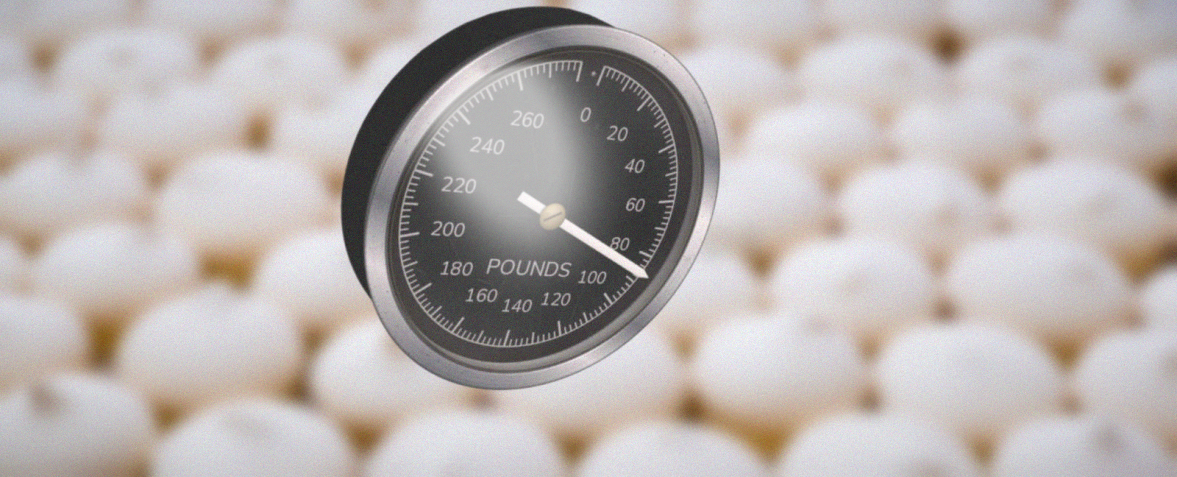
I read 86 (lb)
